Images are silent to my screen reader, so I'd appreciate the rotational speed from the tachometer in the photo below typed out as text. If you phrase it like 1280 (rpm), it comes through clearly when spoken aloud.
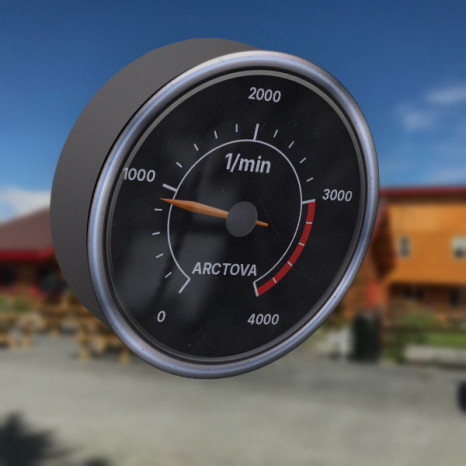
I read 900 (rpm)
